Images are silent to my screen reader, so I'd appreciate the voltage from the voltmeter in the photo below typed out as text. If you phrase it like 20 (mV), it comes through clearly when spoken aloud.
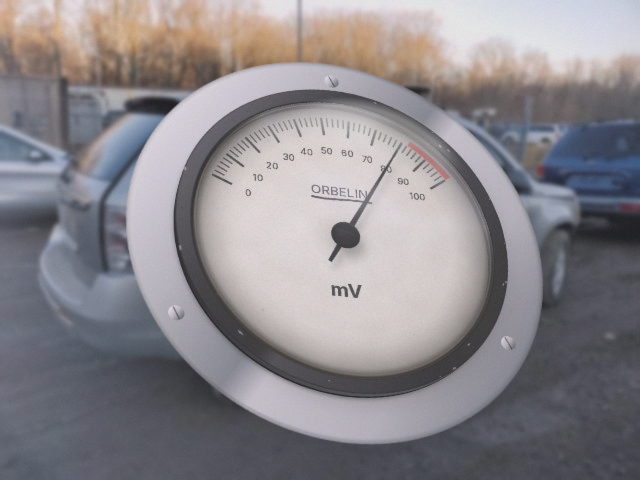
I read 80 (mV)
